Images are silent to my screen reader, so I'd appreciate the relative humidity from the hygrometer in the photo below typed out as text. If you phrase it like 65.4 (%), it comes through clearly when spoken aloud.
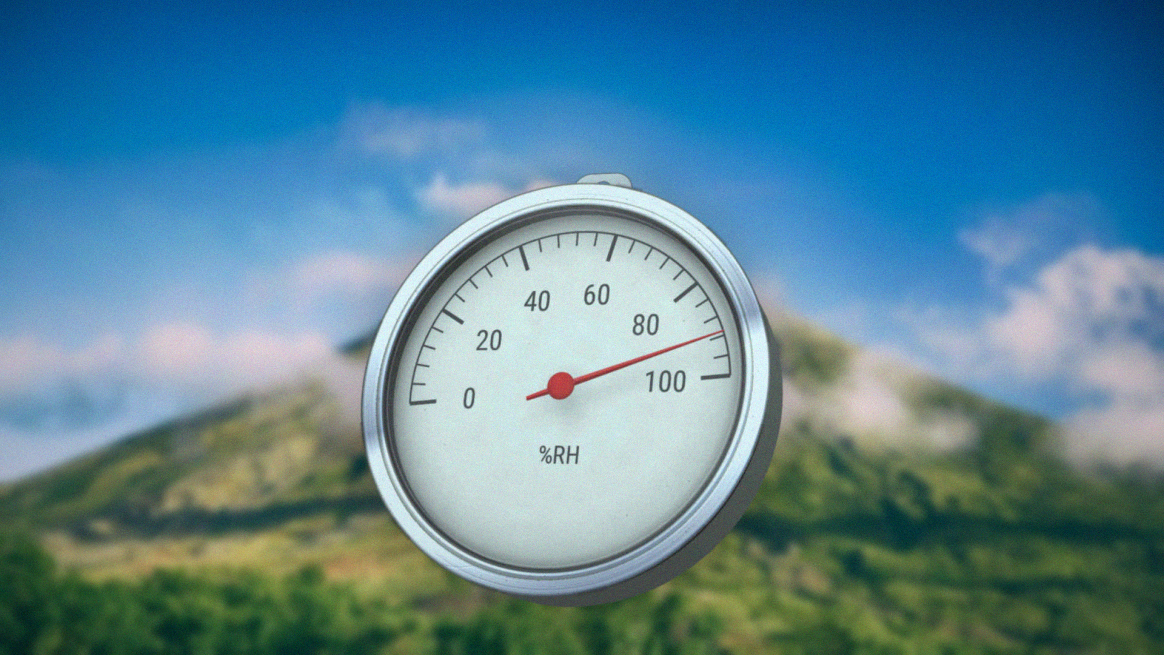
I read 92 (%)
